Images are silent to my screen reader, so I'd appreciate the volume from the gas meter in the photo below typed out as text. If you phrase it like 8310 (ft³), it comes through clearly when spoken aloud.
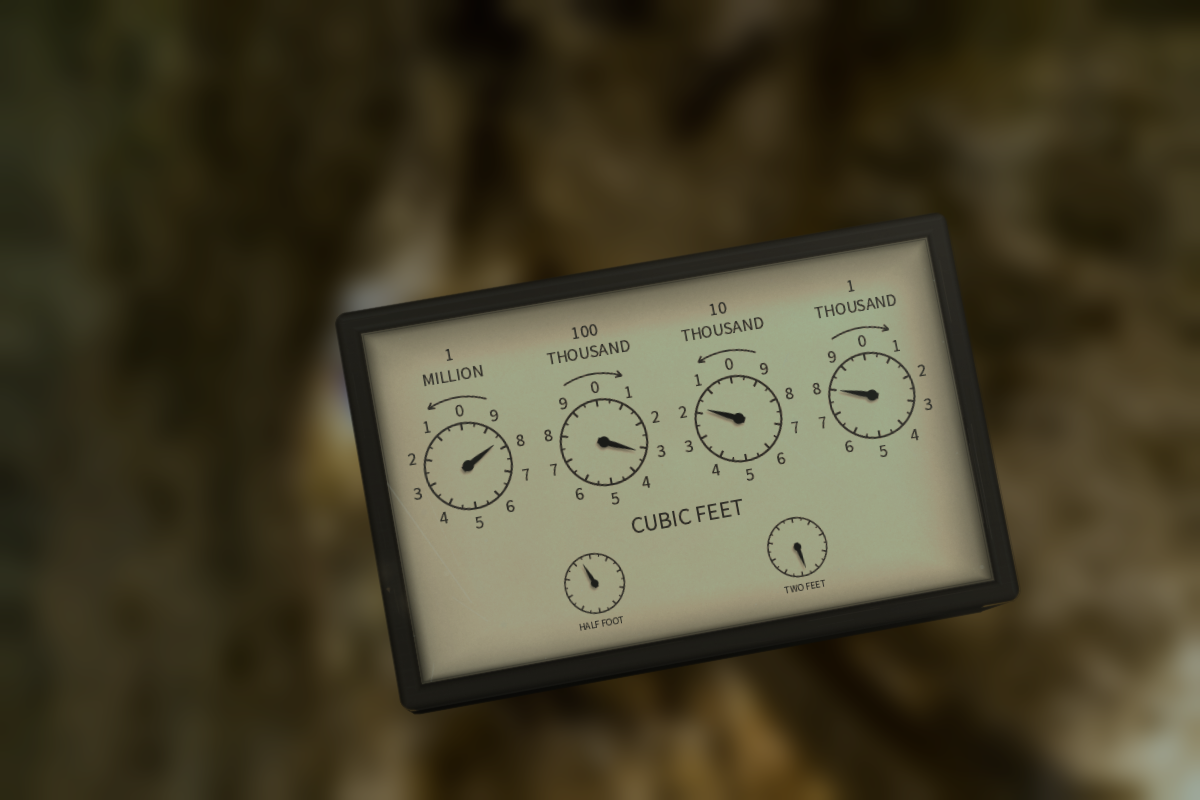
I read 831800 (ft³)
